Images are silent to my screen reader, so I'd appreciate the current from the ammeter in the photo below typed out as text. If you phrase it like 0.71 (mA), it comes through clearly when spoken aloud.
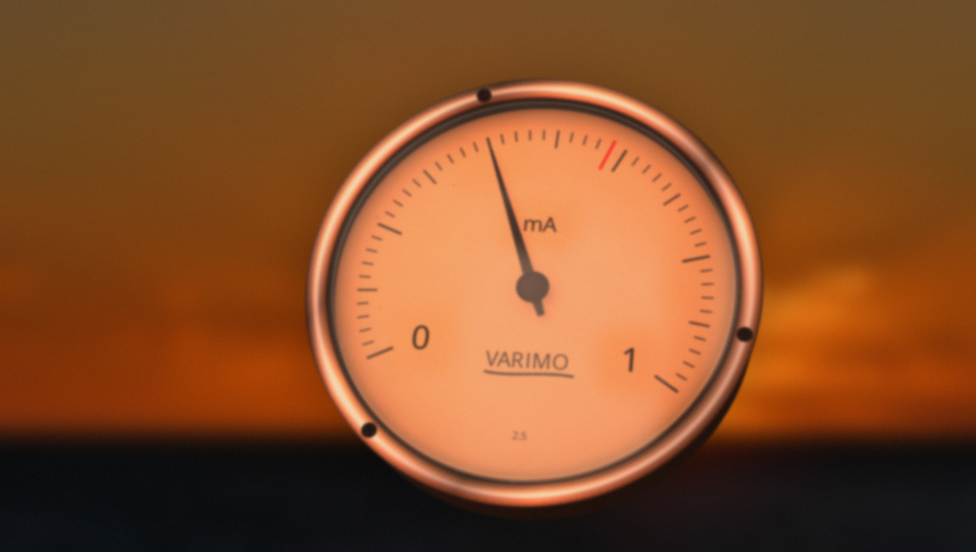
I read 0.4 (mA)
